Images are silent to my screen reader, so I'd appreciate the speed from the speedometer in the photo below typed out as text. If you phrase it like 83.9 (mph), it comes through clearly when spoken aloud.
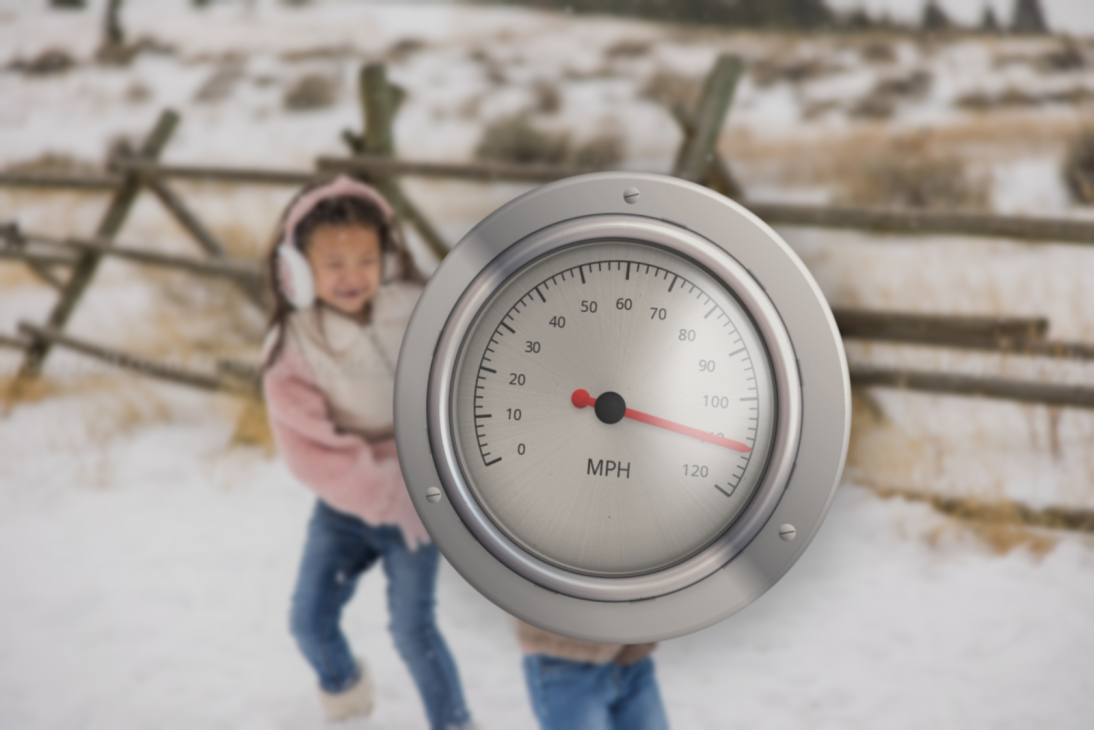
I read 110 (mph)
